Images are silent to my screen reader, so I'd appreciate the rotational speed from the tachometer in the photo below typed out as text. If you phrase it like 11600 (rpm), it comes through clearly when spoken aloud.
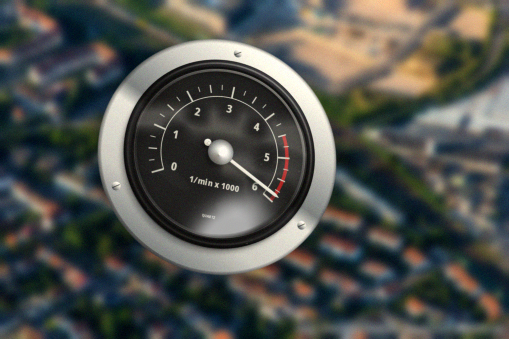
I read 5875 (rpm)
